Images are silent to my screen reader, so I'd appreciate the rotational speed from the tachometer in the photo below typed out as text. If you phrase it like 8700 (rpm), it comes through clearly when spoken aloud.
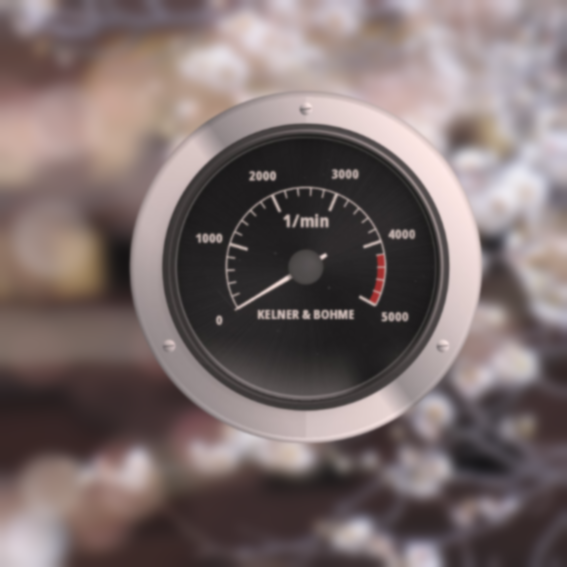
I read 0 (rpm)
